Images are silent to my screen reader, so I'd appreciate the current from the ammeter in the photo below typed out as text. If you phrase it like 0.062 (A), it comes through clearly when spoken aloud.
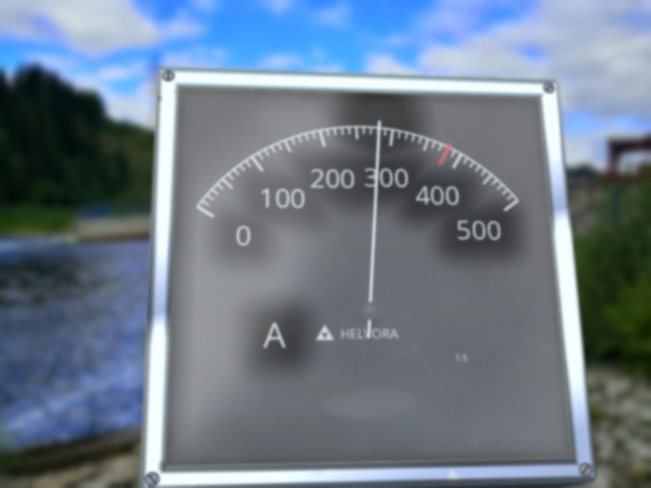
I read 280 (A)
